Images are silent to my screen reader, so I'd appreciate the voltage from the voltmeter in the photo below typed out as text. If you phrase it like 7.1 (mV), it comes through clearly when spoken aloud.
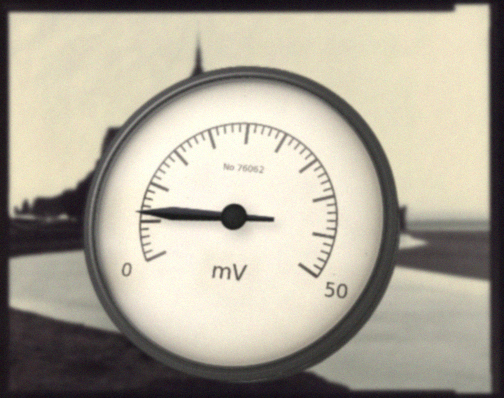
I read 6 (mV)
